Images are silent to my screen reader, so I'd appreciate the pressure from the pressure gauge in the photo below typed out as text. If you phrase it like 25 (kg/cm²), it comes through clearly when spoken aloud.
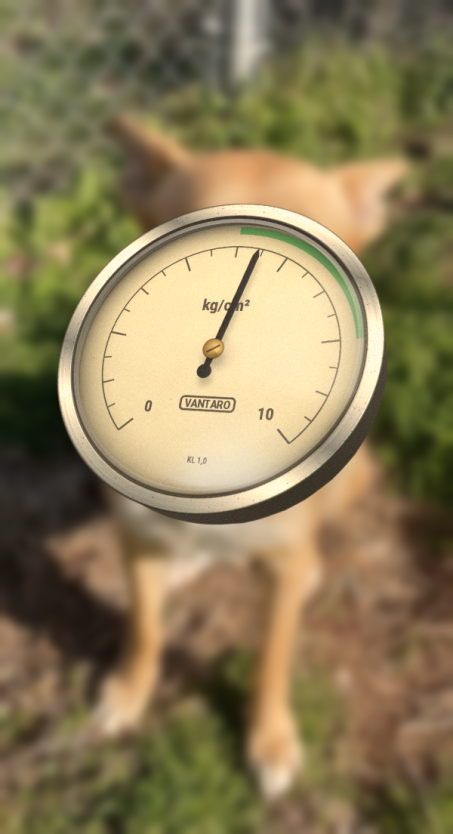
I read 5.5 (kg/cm²)
